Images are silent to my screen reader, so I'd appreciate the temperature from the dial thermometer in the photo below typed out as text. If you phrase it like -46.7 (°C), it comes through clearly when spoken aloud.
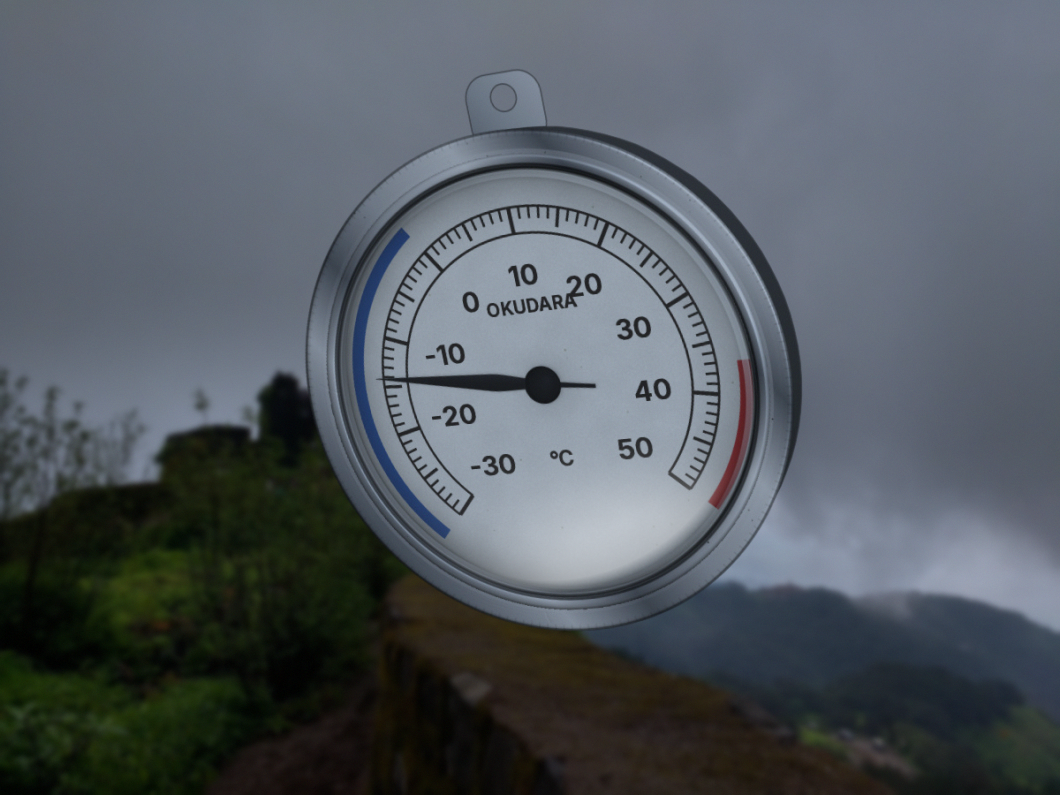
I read -14 (°C)
